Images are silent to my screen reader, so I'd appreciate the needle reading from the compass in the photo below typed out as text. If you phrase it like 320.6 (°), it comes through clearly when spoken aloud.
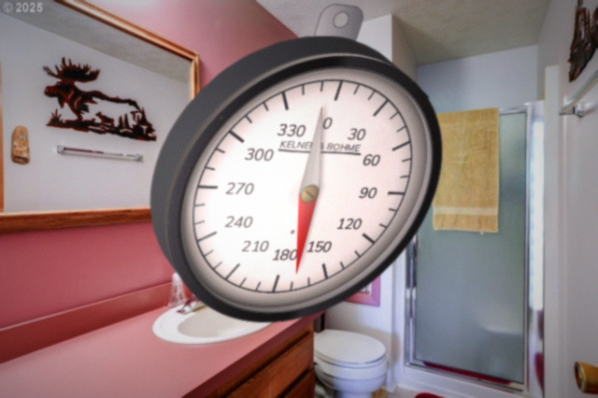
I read 170 (°)
